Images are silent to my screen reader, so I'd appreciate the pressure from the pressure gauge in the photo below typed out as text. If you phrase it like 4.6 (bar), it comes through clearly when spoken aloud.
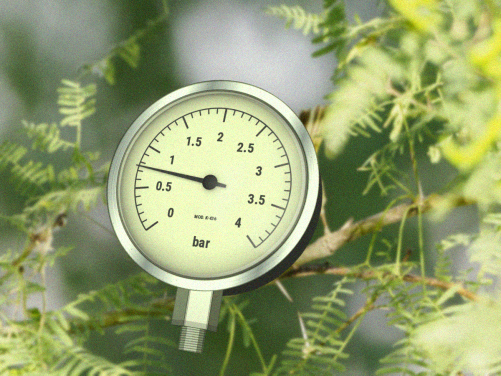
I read 0.75 (bar)
